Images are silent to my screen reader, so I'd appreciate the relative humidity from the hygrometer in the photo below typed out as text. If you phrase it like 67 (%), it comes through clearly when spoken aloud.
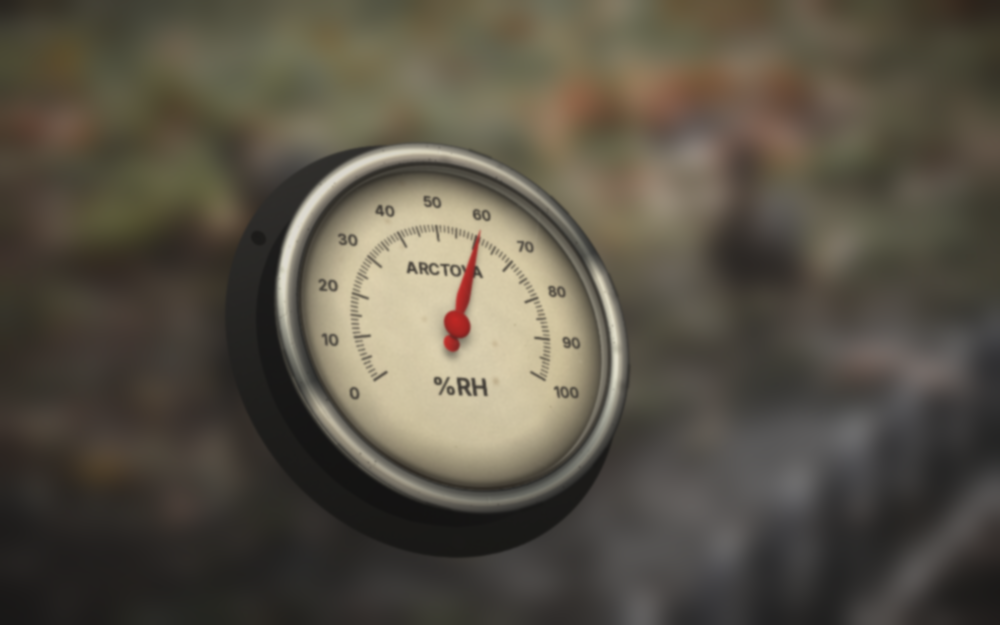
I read 60 (%)
